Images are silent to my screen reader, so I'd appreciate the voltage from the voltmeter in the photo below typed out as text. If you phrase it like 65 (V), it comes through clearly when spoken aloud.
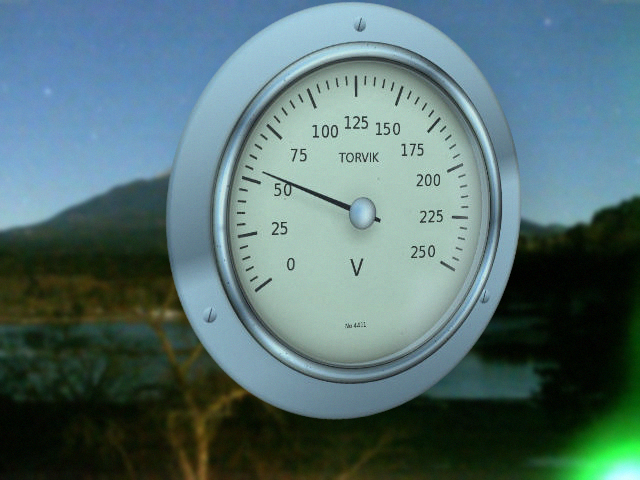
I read 55 (V)
